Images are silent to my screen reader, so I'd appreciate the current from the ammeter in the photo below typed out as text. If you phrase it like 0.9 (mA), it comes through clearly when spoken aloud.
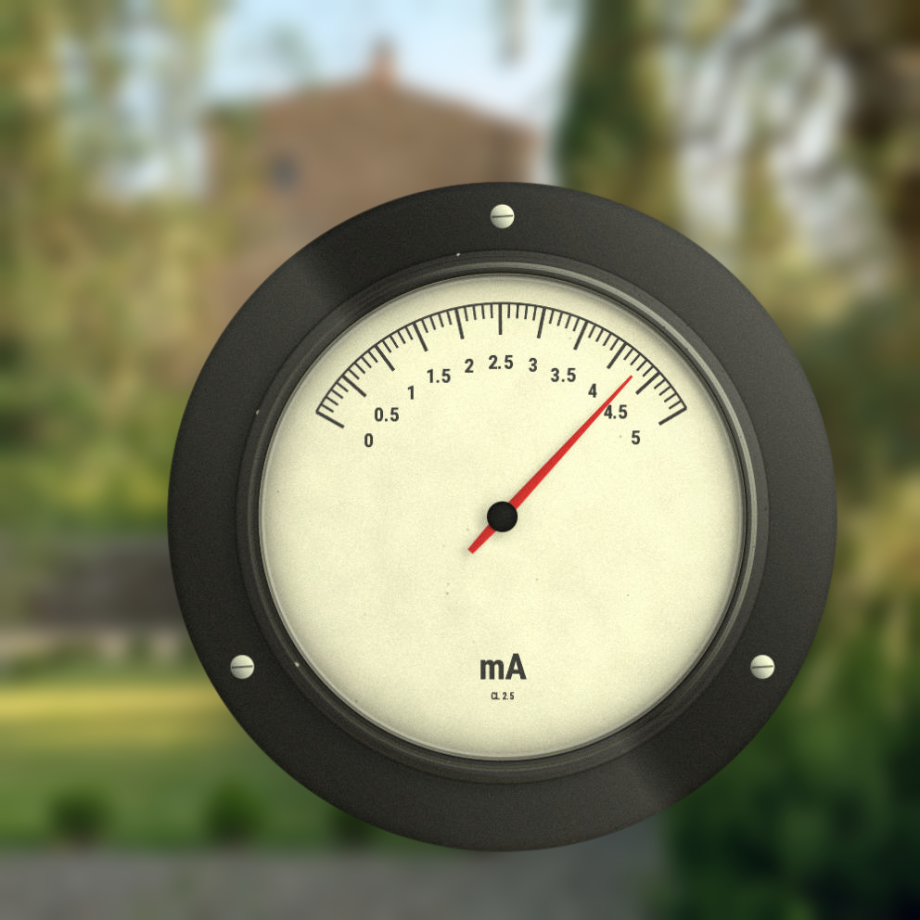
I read 4.3 (mA)
